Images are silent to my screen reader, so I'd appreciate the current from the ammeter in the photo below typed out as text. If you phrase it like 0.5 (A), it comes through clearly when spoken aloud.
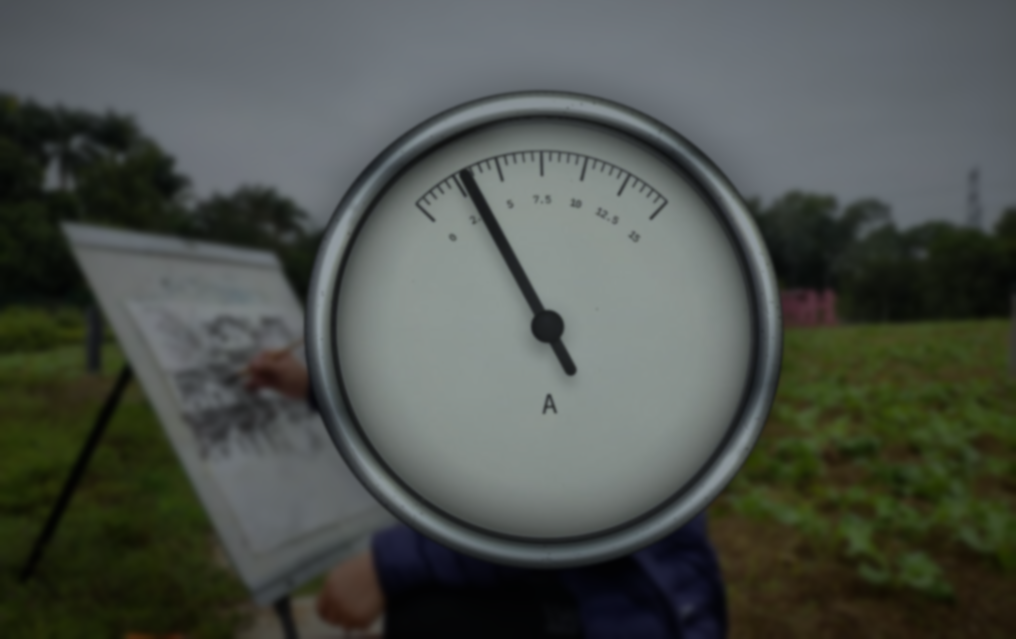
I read 3 (A)
